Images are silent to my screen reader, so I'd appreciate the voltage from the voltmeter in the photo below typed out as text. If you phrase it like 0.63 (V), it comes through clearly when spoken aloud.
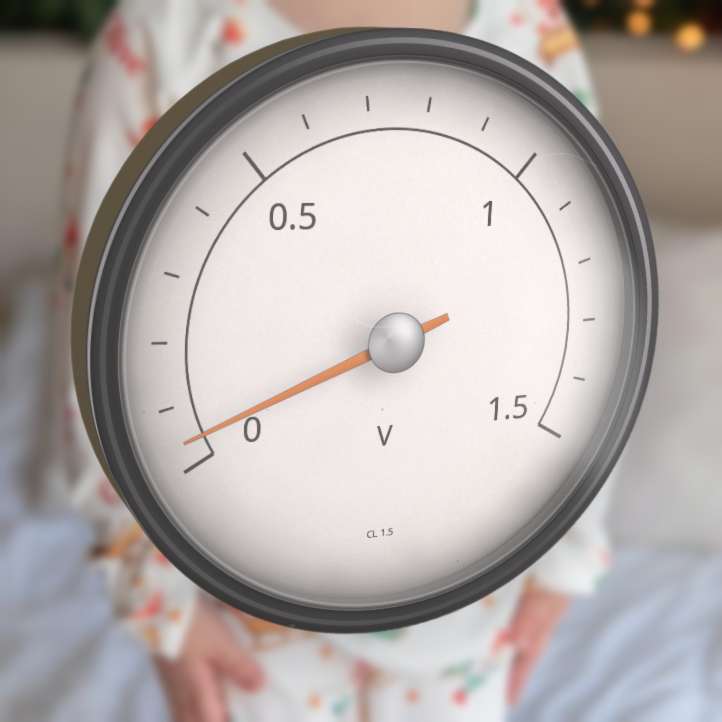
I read 0.05 (V)
